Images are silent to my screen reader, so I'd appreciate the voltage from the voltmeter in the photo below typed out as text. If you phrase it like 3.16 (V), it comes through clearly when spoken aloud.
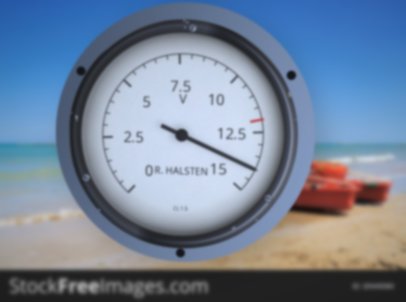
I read 14 (V)
